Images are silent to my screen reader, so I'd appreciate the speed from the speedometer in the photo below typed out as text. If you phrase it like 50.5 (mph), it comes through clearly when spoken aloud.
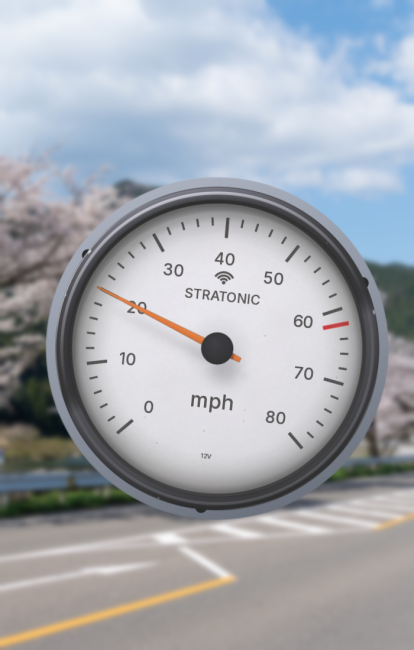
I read 20 (mph)
